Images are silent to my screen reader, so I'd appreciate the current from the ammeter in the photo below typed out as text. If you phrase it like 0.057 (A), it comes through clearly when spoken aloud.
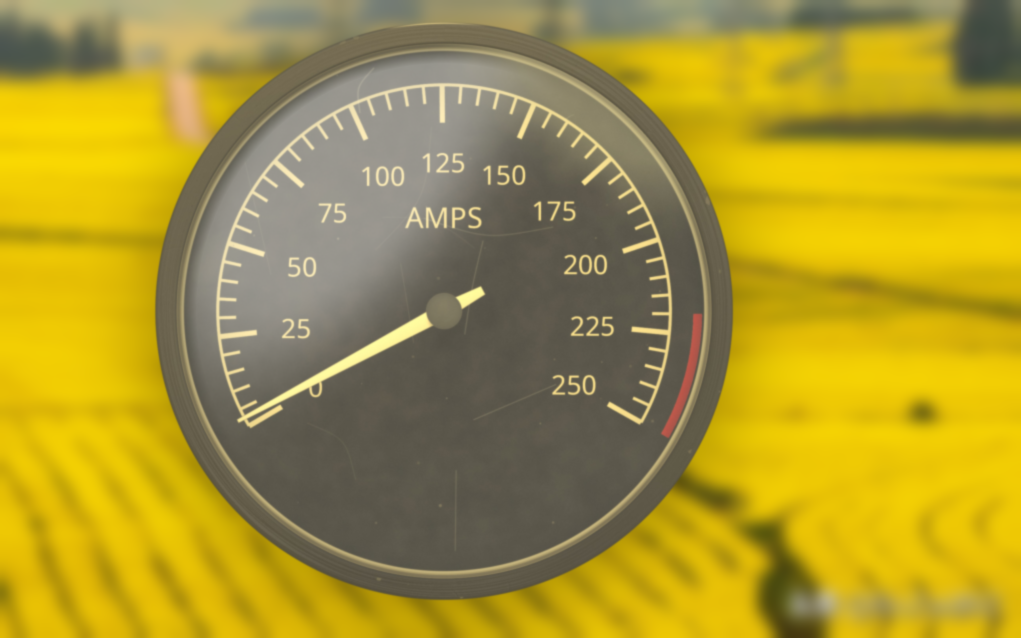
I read 2.5 (A)
